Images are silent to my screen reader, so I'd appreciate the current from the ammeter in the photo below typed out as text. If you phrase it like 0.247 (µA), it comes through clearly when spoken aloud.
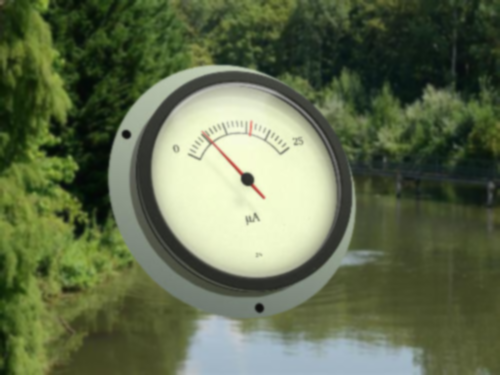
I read 5 (µA)
